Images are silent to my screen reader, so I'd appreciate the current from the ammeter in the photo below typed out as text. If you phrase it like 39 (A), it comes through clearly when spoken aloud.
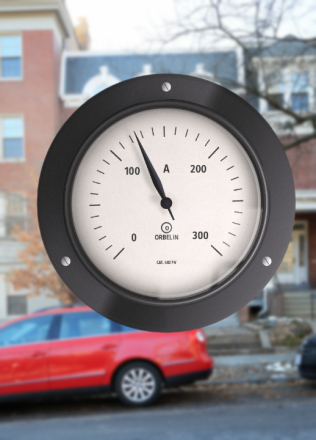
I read 125 (A)
